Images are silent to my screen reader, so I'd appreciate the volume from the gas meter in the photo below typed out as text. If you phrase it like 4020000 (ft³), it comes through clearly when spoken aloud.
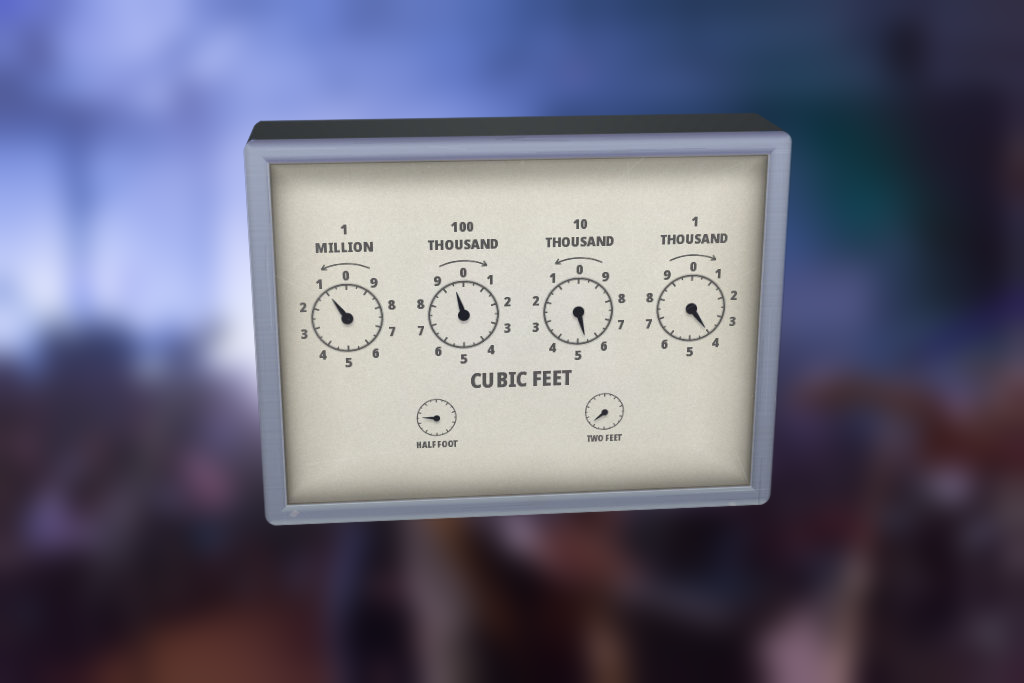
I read 95400 (ft³)
